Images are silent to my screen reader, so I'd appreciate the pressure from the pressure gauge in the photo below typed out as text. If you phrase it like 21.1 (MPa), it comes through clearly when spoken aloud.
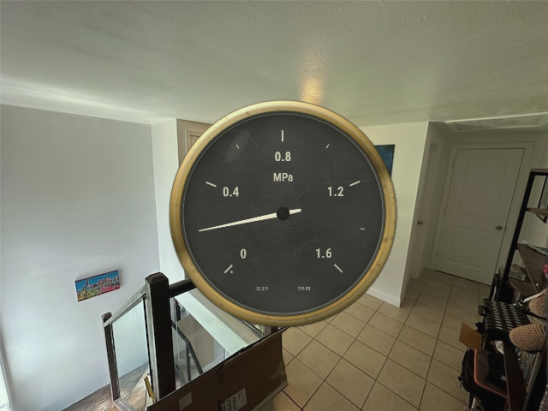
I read 0.2 (MPa)
